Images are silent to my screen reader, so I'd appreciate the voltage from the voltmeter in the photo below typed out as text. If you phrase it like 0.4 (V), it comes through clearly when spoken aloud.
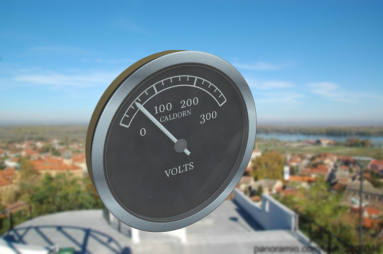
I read 50 (V)
